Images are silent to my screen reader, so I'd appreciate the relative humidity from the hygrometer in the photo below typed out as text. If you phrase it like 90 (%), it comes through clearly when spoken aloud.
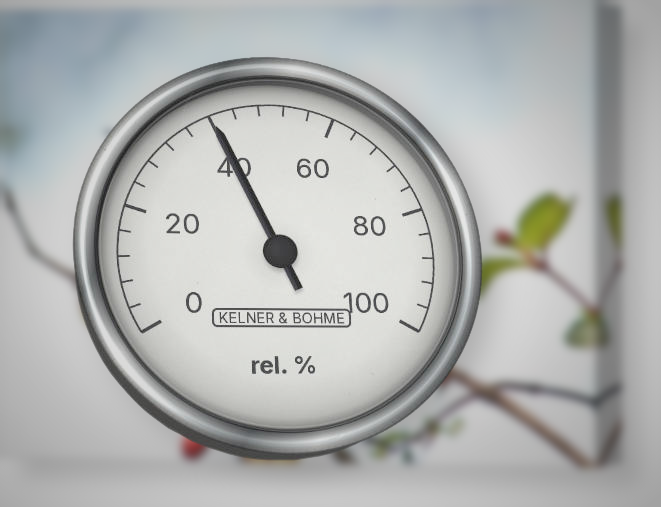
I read 40 (%)
